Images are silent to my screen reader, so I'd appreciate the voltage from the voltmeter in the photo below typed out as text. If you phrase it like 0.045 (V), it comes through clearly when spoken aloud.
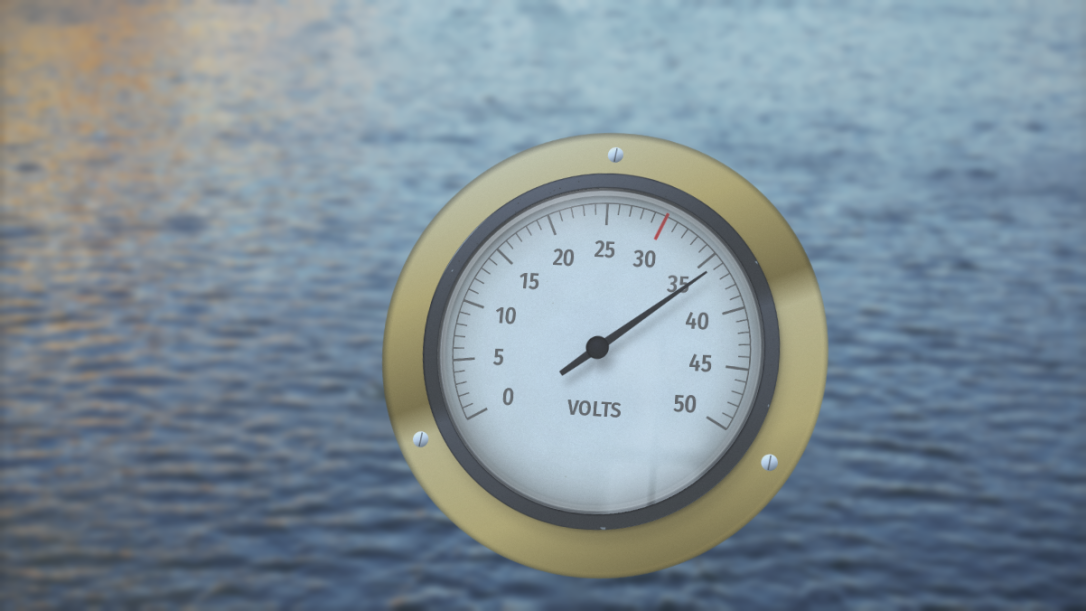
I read 36 (V)
